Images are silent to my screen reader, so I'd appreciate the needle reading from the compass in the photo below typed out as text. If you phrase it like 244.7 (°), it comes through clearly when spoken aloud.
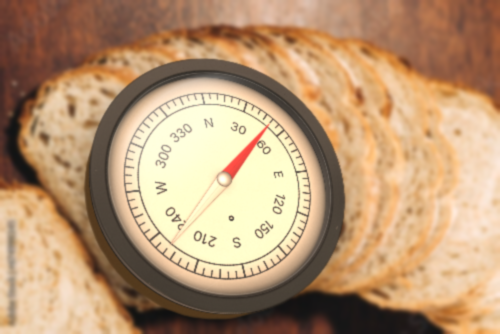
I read 50 (°)
